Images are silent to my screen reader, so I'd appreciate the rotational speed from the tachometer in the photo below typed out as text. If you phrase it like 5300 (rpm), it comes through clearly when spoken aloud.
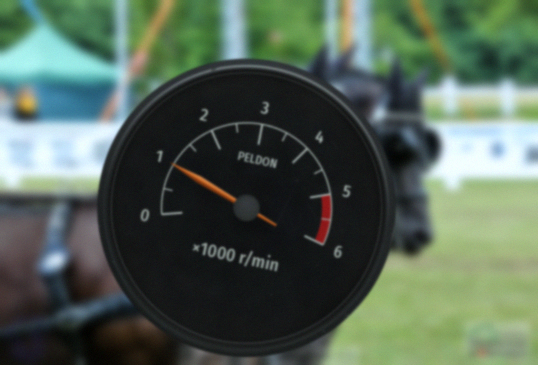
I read 1000 (rpm)
